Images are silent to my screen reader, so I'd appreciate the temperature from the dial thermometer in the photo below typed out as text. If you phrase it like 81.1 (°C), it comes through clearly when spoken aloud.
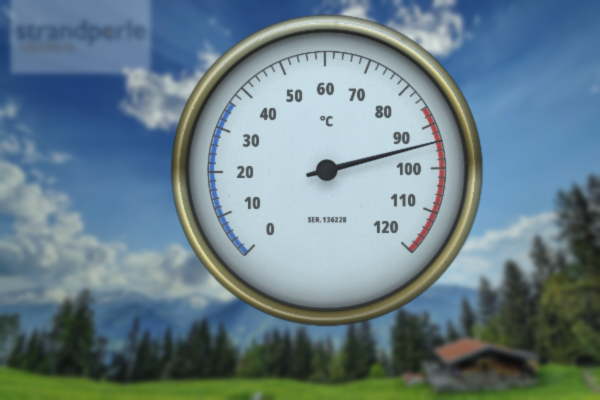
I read 94 (°C)
